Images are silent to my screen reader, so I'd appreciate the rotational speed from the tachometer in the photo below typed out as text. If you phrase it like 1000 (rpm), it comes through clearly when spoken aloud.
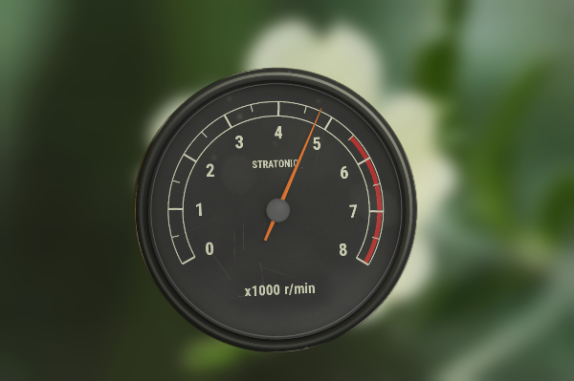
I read 4750 (rpm)
